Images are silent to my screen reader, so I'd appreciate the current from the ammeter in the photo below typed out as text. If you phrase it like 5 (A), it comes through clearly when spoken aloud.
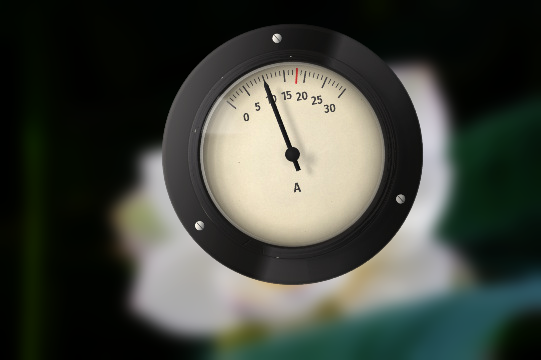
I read 10 (A)
